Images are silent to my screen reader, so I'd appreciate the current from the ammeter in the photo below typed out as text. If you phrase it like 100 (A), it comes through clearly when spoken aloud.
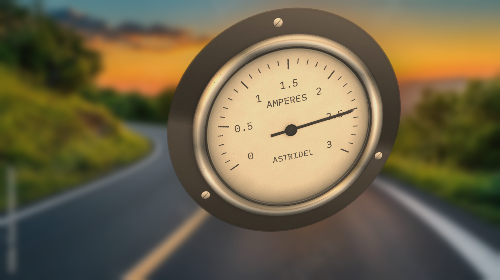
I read 2.5 (A)
